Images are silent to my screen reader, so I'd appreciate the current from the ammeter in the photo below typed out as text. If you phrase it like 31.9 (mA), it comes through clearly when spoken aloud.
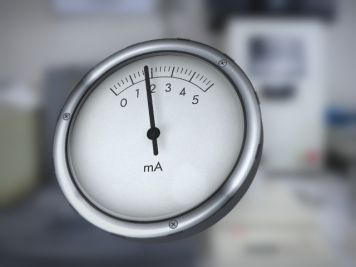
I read 1.8 (mA)
